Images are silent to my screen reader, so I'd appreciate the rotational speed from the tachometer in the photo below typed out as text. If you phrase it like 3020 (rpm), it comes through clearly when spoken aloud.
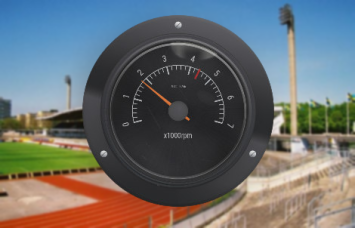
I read 1800 (rpm)
